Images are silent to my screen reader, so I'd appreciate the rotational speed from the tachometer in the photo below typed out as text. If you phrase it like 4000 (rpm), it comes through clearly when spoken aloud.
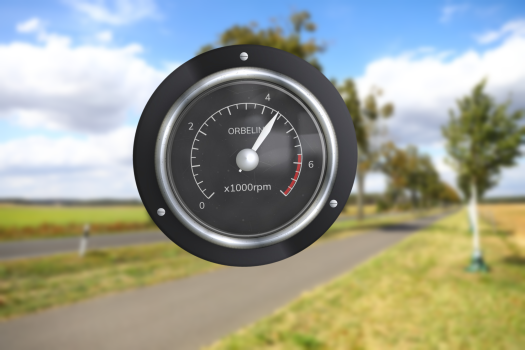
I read 4375 (rpm)
